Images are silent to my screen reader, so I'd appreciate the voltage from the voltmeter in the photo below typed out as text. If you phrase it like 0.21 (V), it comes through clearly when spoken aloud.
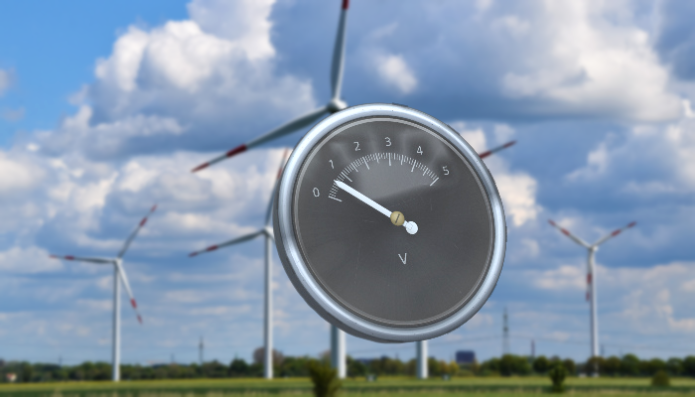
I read 0.5 (V)
